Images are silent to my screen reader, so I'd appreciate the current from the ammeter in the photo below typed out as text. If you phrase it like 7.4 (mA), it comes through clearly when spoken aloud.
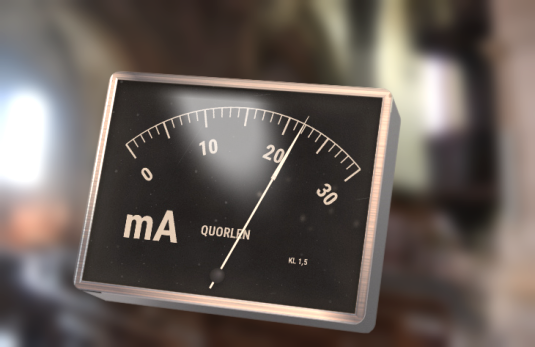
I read 22 (mA)
